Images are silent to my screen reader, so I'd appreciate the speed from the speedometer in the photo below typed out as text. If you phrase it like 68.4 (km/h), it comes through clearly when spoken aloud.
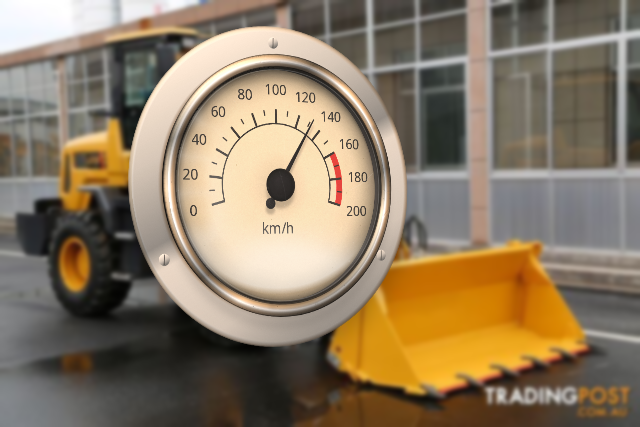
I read 130 (km/h)
